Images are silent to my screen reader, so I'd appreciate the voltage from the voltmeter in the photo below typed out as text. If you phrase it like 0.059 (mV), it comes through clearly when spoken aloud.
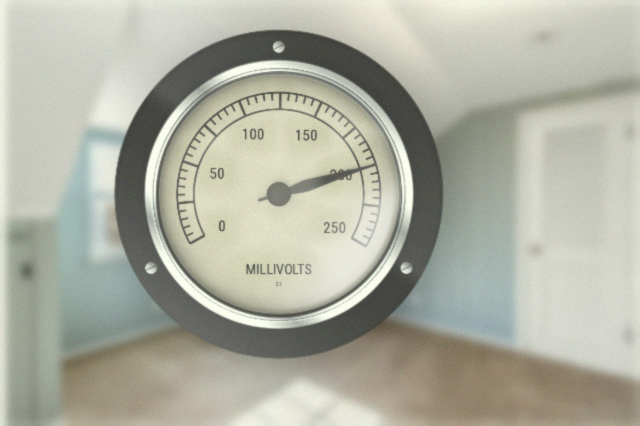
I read 200 (mV)
